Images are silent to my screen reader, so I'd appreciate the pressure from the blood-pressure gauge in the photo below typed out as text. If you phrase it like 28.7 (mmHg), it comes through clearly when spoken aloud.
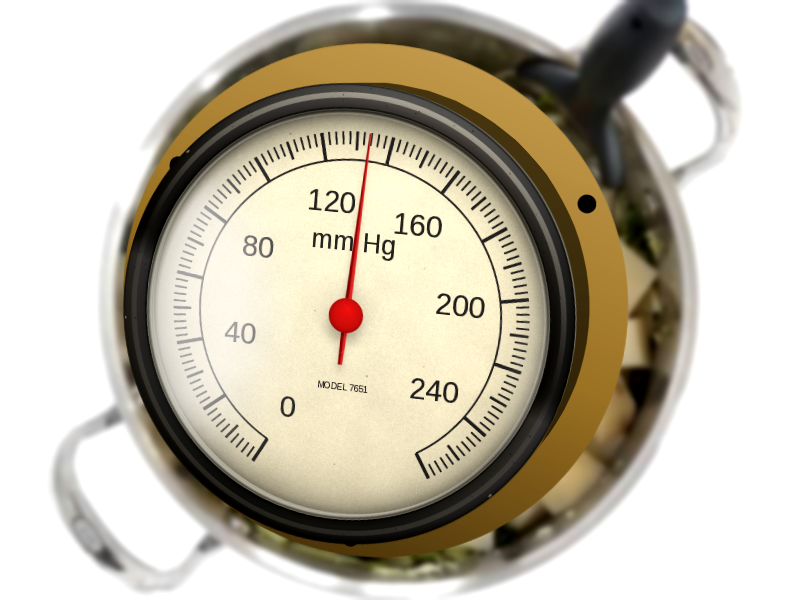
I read 134 (mmHg)
